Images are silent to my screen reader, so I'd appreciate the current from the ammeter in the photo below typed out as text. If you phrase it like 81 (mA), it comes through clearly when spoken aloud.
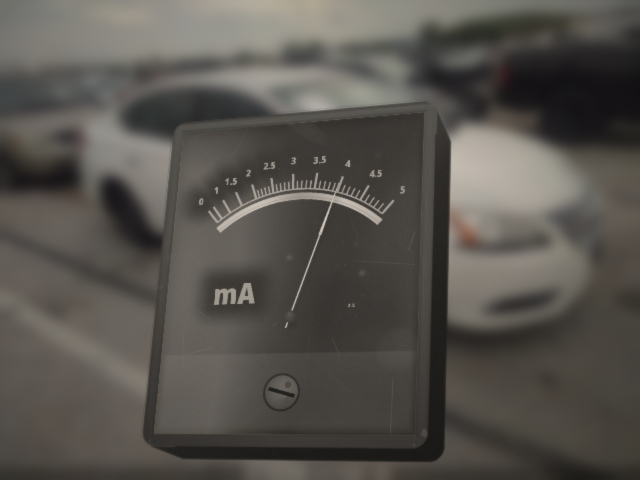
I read 4 (mA)
